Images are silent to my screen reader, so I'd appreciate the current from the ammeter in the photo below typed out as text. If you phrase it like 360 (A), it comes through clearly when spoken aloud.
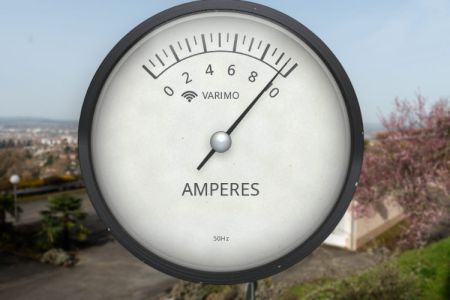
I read 9.5 (A)
